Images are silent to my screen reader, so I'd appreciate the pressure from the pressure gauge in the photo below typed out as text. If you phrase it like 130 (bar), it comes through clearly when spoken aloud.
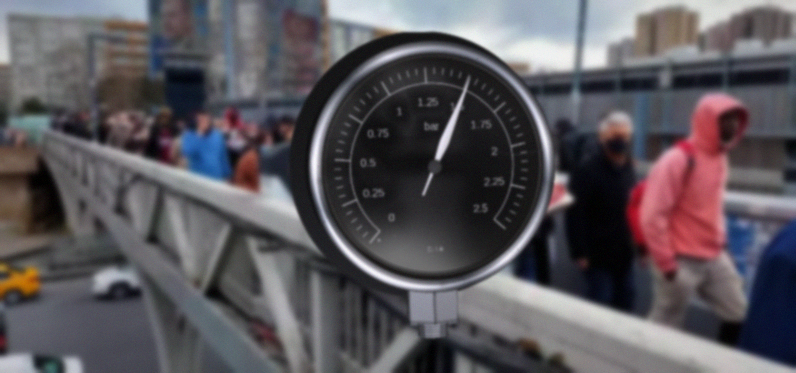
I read 1.5 (bar)
